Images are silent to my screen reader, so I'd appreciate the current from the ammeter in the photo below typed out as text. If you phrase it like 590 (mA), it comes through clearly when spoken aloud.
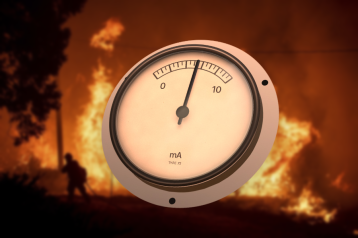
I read 5.5 (mA)
